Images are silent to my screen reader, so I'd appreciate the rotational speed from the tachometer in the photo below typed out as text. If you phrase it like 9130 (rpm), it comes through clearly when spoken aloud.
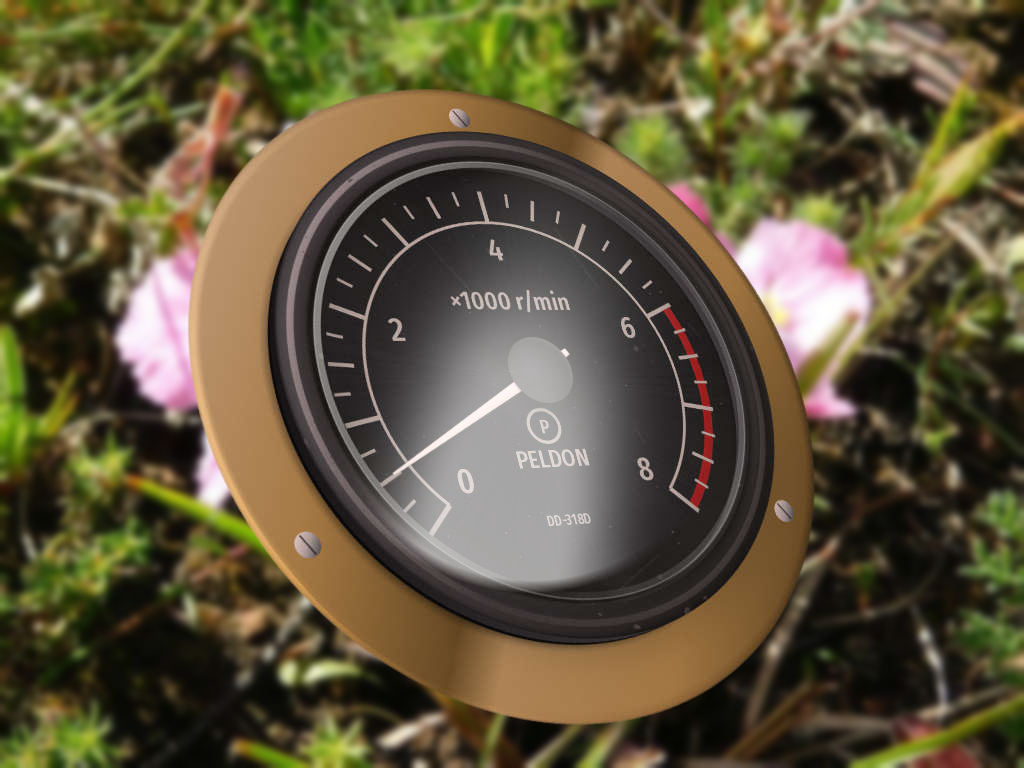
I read 500 (rpm)
